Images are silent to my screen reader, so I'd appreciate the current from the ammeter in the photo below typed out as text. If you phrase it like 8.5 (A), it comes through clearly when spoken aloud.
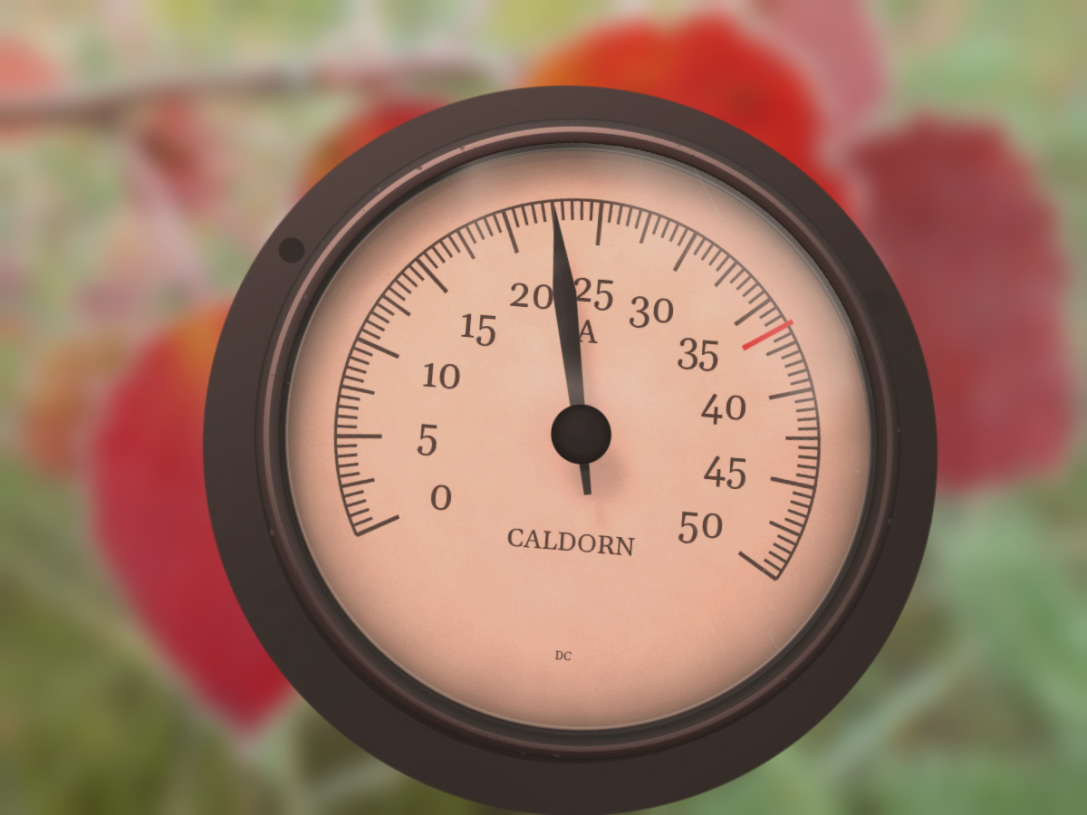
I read 22.5 (A)
